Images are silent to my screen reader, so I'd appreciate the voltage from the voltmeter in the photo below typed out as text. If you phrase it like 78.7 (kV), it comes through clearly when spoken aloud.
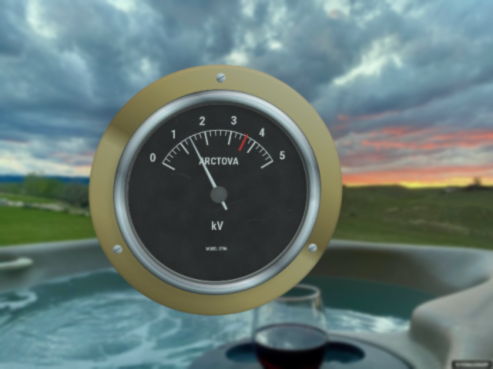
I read 1.4 (kV)
